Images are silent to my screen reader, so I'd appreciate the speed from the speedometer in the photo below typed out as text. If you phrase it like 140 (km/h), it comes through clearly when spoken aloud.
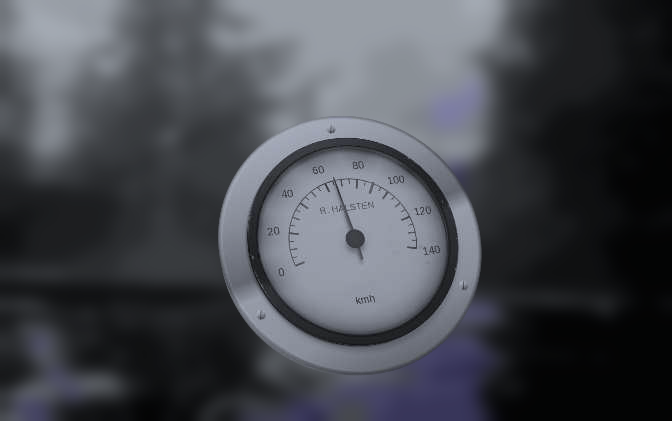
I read 65 (km/h)
